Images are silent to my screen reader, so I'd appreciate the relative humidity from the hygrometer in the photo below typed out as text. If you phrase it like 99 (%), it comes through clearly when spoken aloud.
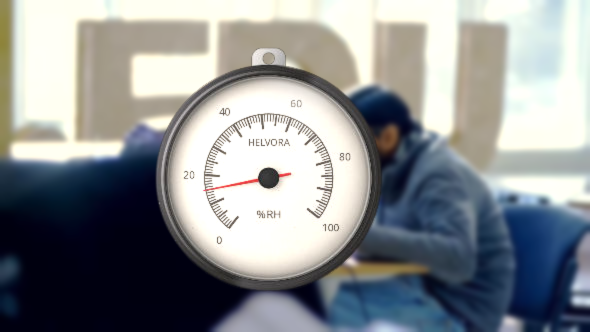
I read 15 (%)
